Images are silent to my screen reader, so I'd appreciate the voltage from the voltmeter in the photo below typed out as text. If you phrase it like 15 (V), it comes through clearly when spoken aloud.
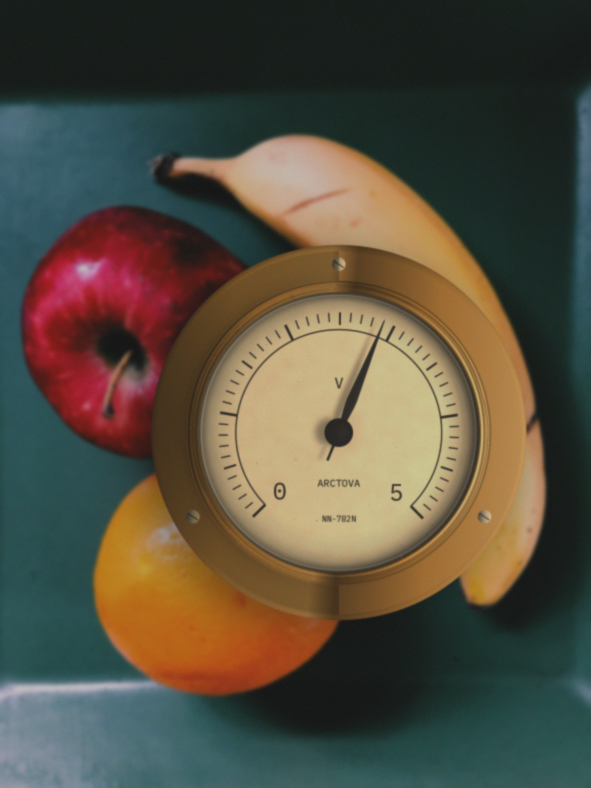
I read 2.9 (V)
